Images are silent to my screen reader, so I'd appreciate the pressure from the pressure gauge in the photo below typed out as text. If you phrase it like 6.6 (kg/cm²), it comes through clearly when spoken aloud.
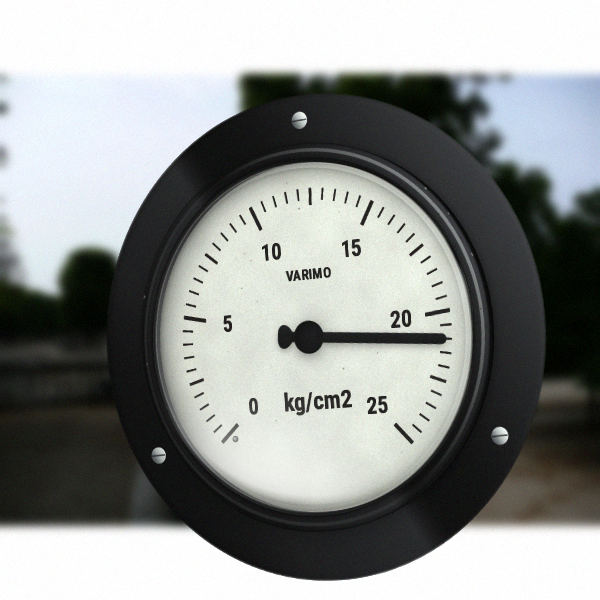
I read 21 (kg/cm²)
